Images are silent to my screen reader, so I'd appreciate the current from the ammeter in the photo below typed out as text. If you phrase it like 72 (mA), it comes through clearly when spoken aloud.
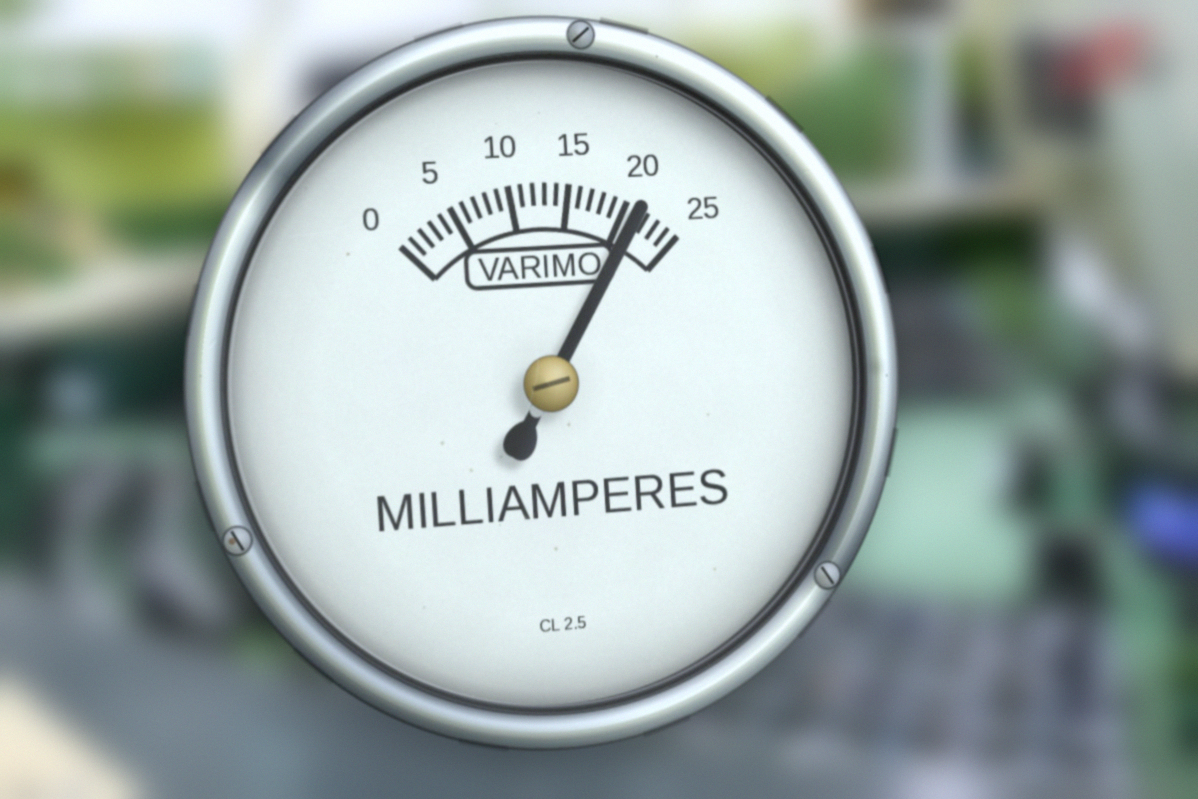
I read 21 (mA)
